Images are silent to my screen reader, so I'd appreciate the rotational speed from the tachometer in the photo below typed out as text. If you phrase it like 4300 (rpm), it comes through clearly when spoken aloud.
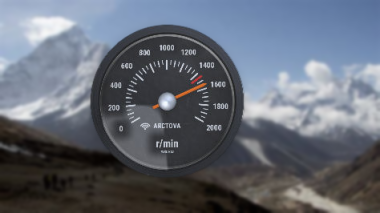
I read 1550 (rpm)
